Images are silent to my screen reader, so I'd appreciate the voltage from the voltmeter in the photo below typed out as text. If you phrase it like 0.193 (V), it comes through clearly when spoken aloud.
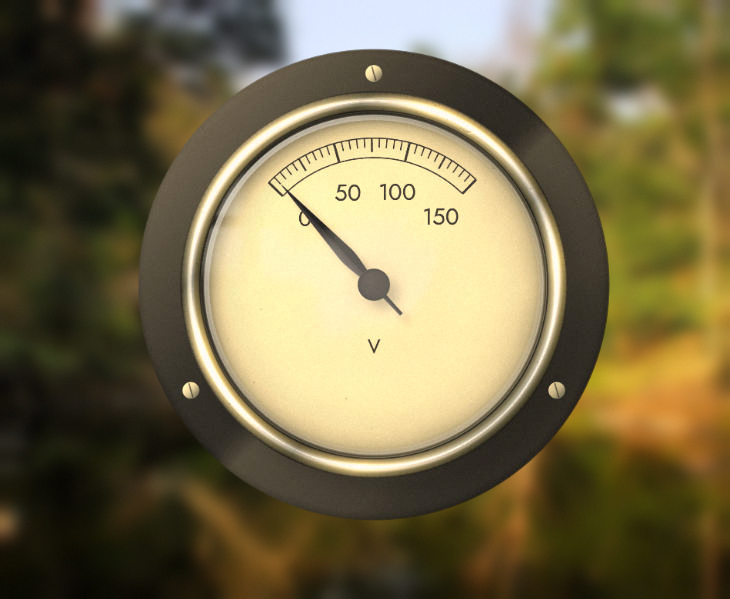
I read 5 (V)
